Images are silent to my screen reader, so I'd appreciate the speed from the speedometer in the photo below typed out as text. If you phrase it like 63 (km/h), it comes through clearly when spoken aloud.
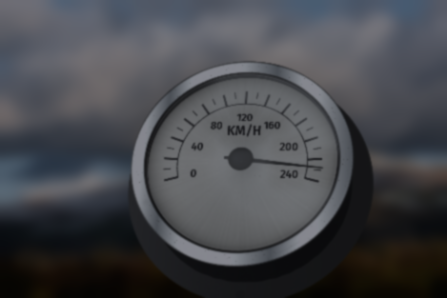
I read 230 (km/h)
